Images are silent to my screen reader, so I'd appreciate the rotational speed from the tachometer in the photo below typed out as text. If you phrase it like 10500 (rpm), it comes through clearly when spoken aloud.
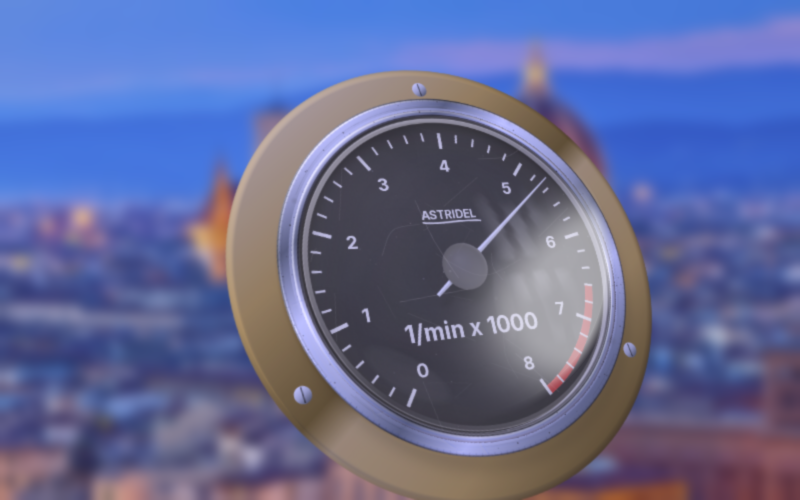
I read 5300 (rpm)
